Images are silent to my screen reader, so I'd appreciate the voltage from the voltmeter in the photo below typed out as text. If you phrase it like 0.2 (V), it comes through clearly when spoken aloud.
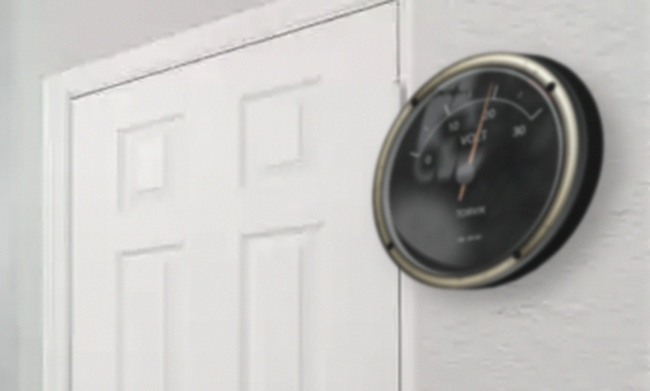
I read 20 (V)
